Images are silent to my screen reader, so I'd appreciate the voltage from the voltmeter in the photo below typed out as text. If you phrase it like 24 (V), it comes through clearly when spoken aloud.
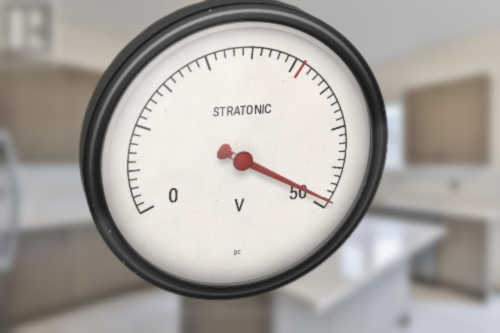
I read 49 (V)
